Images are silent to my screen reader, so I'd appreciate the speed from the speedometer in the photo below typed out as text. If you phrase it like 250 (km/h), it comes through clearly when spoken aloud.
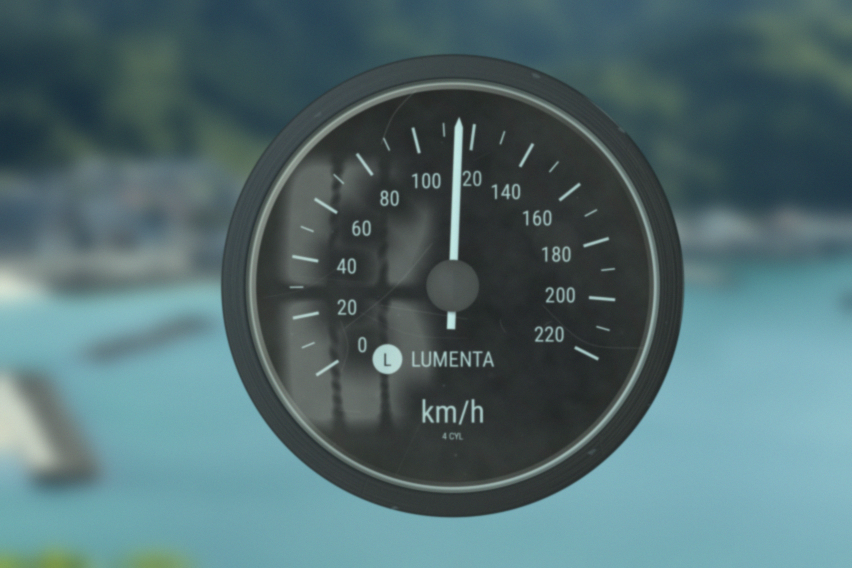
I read 115 (km/h)
